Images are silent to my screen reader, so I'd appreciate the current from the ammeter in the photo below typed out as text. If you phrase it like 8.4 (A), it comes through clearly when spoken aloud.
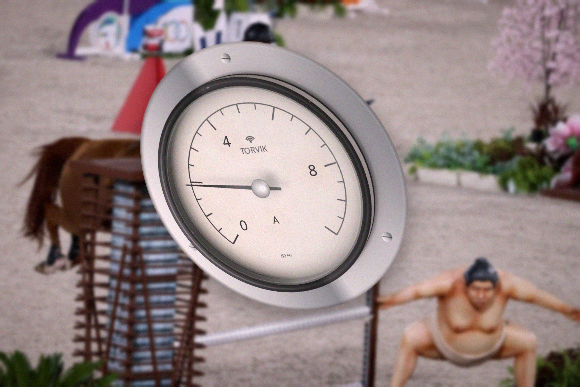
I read 2 (A)
